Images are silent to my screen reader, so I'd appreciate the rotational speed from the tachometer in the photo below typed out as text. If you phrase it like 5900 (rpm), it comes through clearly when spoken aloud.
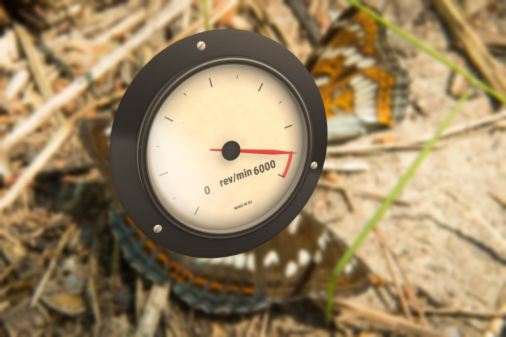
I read 5500 (rpm)
